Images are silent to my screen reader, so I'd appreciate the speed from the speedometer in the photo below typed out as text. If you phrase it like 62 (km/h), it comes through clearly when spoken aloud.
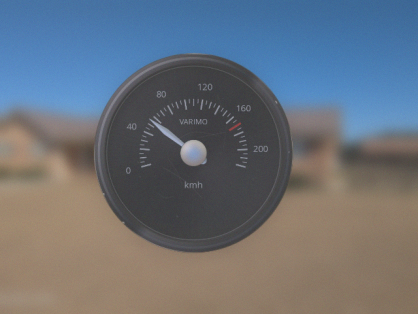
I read 55 (km/h)
